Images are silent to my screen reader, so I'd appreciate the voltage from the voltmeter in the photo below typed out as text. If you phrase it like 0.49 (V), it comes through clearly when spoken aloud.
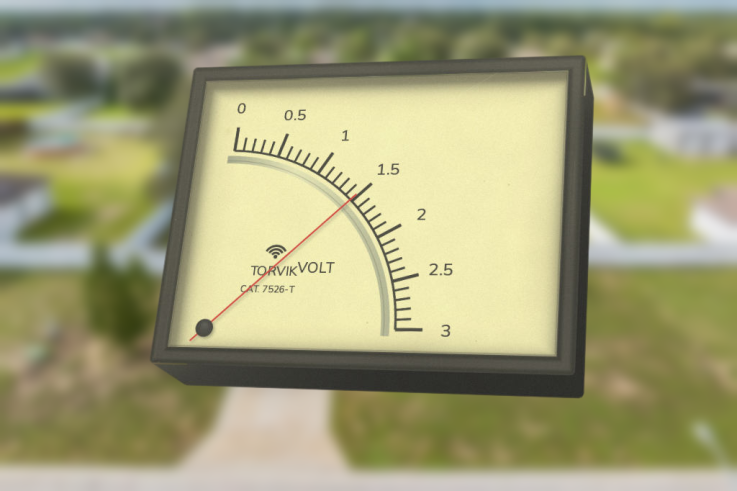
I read 1.5 (V)
